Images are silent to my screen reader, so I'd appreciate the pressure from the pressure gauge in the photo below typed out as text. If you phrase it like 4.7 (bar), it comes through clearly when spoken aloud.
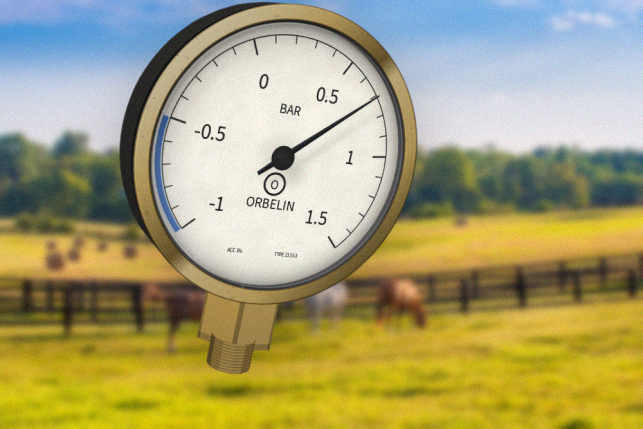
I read 0.7 (bar)
